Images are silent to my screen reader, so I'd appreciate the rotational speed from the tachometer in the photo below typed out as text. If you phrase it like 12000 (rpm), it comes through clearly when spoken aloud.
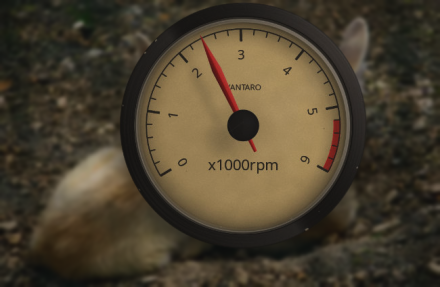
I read 2400 (rpm)
